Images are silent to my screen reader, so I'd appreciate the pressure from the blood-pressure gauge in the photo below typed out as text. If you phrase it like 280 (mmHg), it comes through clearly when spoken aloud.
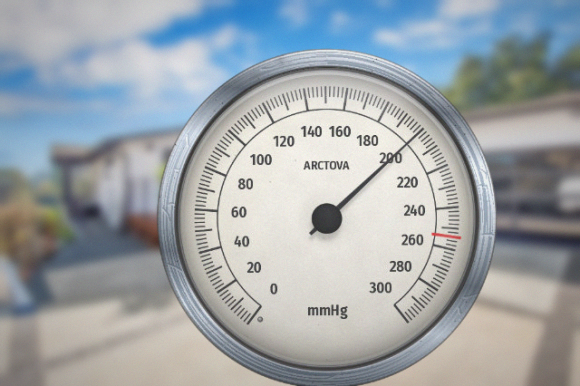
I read 200 (mmHg)
